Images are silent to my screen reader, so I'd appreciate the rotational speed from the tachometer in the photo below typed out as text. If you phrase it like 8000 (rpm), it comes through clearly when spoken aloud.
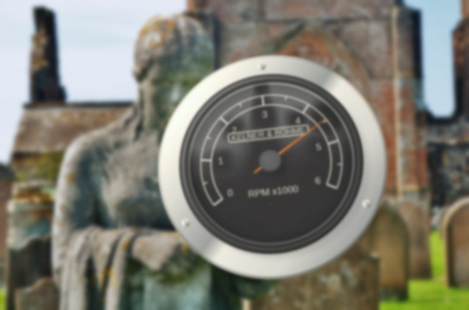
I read 4500 (rpm)
